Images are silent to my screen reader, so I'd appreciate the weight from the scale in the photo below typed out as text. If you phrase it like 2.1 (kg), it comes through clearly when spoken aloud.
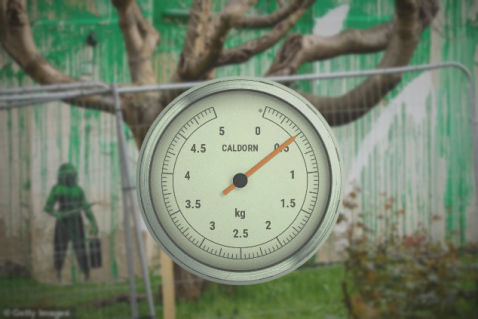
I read 0.5 (kg)
